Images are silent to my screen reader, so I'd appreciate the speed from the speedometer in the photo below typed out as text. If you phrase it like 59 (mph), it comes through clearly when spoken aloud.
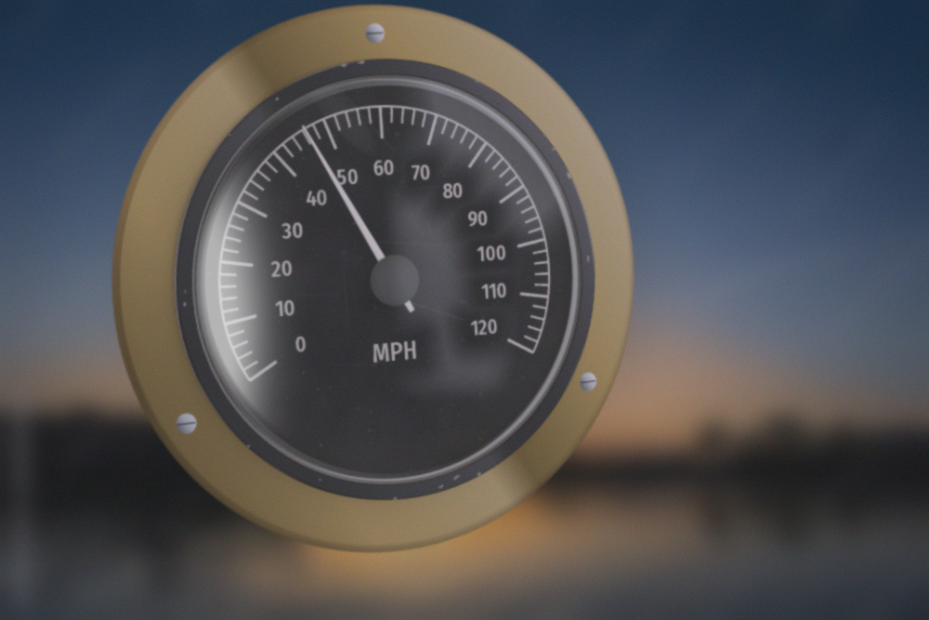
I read 46 (mph)
